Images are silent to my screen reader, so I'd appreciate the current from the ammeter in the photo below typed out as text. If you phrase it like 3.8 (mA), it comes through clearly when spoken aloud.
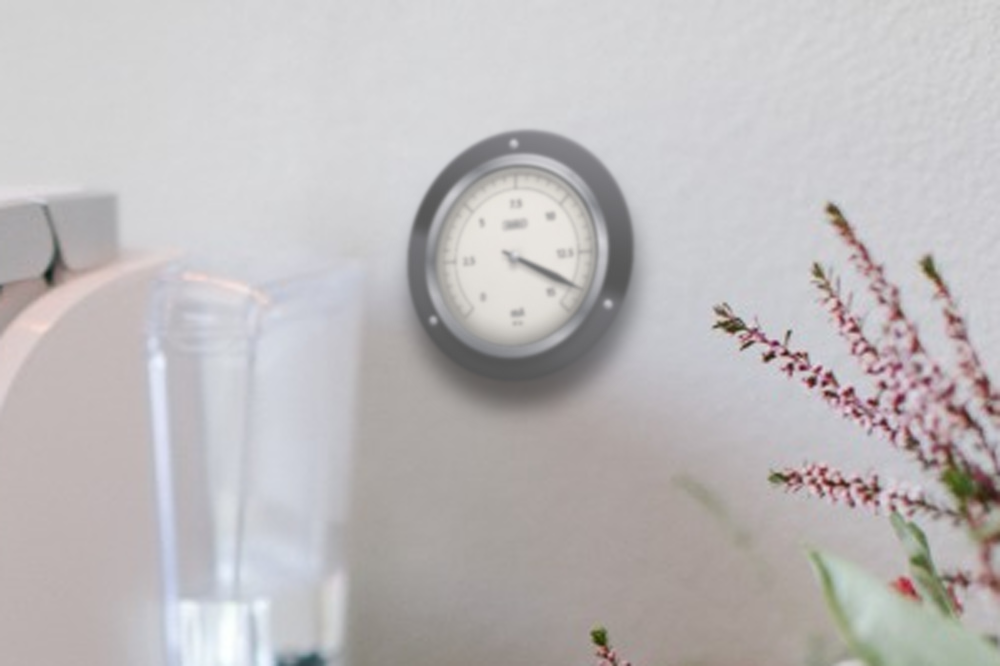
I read 14 (mA)
